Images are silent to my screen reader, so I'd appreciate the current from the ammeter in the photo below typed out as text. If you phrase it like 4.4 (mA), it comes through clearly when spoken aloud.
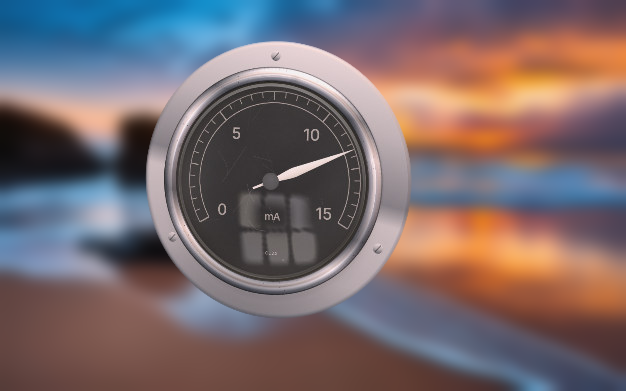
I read 11.75 (mA)
